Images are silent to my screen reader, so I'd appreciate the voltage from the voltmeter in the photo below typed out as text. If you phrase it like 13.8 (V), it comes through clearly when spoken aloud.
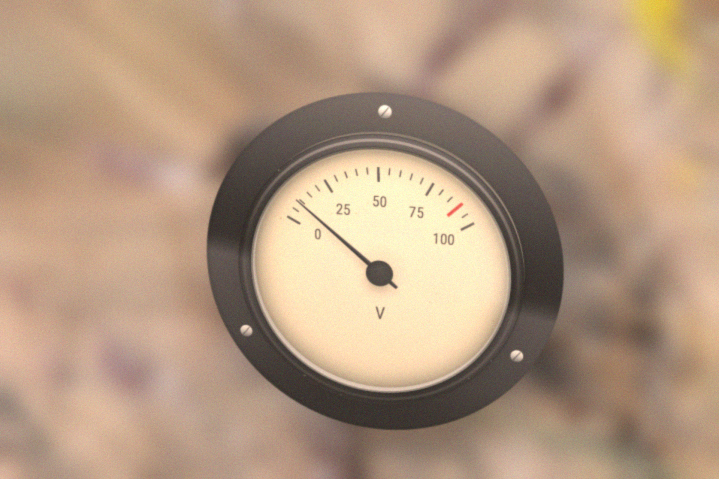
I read 10 (V)
